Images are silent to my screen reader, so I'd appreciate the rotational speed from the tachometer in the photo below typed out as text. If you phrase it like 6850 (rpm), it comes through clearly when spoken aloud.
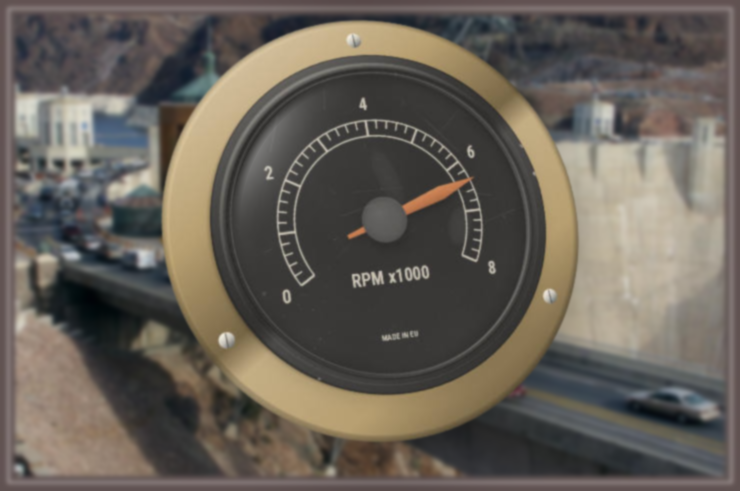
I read 6400 (rpm)
